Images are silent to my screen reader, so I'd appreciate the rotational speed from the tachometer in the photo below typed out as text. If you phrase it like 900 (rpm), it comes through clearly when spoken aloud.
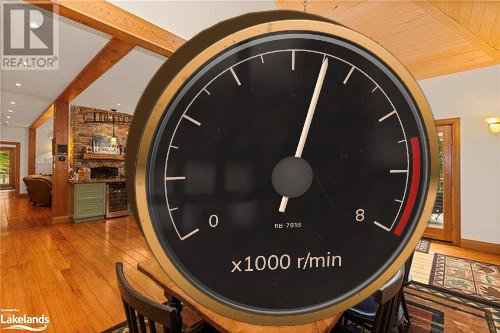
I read 4500 (rpm)
